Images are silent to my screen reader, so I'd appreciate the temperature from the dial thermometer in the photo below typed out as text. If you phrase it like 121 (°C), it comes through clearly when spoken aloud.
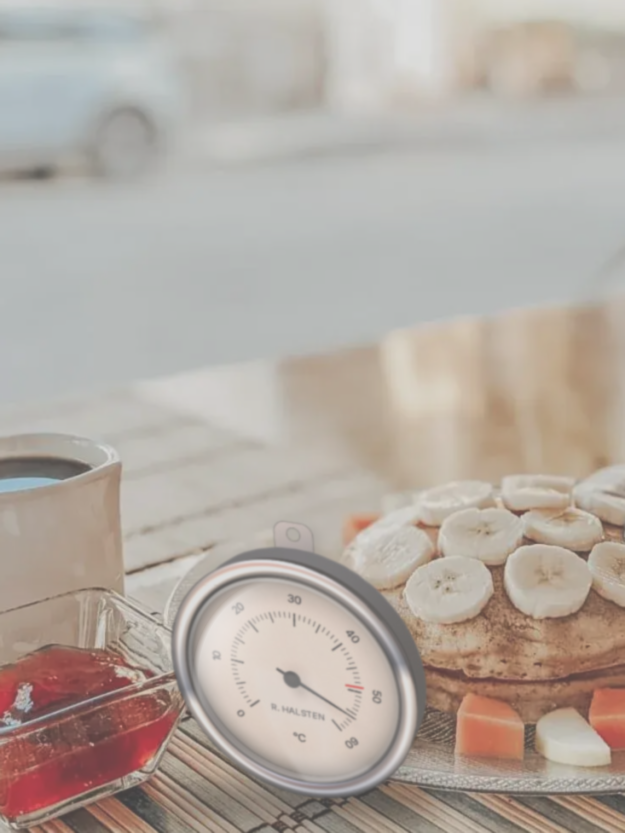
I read 55 (°C)
